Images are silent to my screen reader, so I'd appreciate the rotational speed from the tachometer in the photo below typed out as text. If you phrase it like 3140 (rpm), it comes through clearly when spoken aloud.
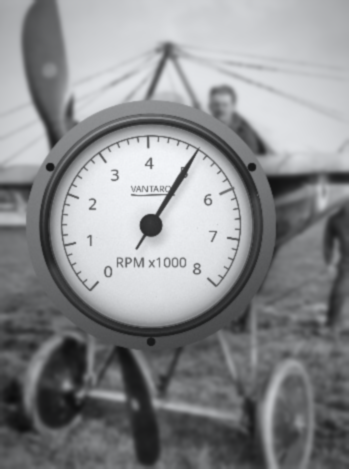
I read 5000 (rpm)
